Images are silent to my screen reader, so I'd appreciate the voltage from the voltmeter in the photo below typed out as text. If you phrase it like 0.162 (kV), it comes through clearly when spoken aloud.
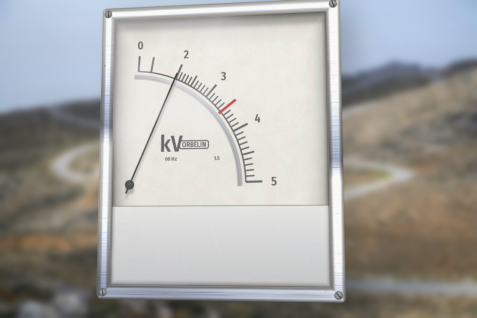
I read 2 (kV)
